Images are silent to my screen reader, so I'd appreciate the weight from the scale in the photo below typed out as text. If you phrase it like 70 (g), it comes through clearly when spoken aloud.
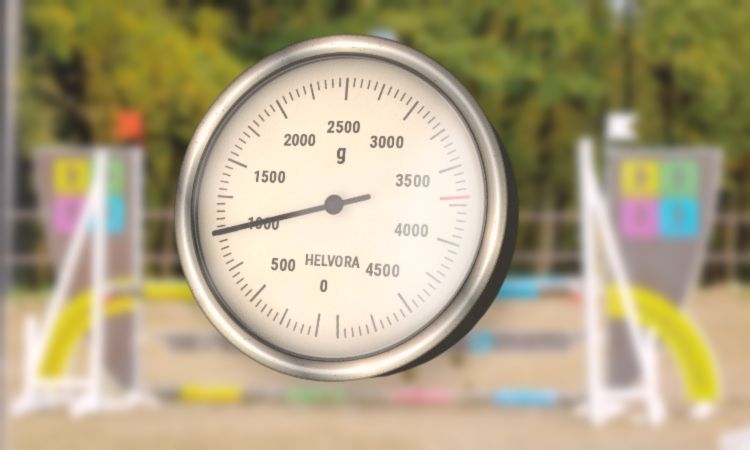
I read 1000 (g)
